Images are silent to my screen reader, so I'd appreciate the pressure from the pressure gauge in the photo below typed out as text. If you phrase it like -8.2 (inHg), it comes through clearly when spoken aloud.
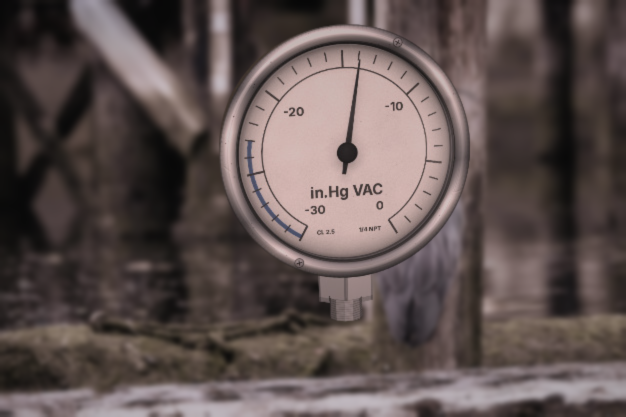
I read -14 (inHg)
